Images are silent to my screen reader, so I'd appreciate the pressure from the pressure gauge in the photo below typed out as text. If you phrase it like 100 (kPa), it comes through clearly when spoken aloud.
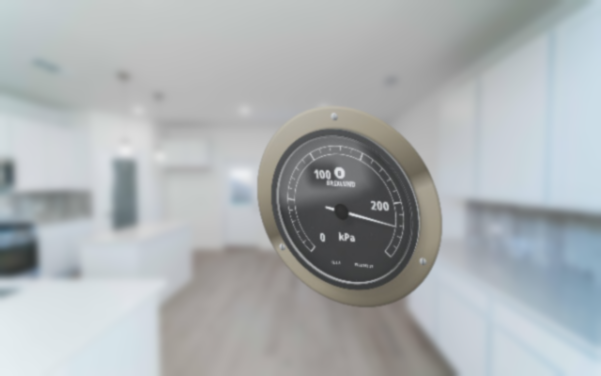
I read 220 (kPa)
